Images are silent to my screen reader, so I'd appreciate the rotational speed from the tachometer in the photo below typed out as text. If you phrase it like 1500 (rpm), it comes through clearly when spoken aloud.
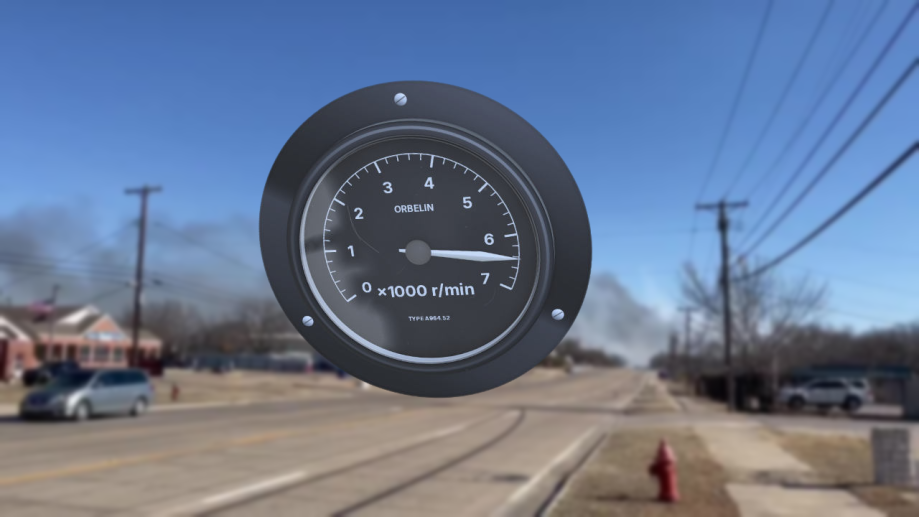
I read 6400 (rpm)
